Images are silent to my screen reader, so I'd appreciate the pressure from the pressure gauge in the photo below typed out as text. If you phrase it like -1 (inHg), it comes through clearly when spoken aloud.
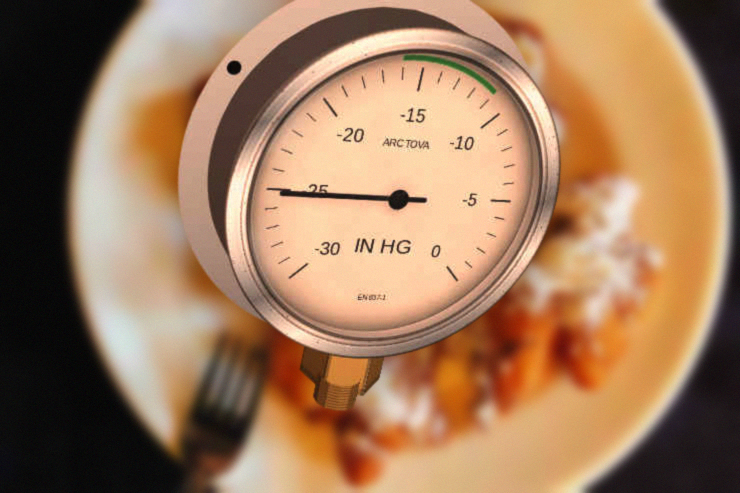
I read -25 (inHg)
